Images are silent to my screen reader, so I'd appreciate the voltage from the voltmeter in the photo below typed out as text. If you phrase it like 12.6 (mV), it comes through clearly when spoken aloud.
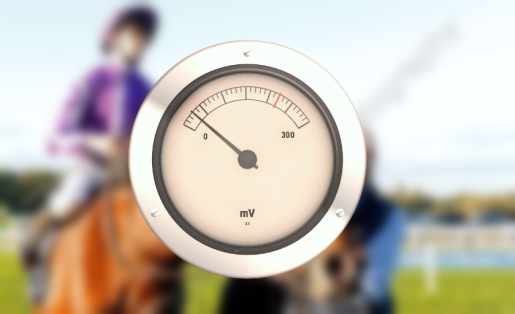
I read 30 (mV)
